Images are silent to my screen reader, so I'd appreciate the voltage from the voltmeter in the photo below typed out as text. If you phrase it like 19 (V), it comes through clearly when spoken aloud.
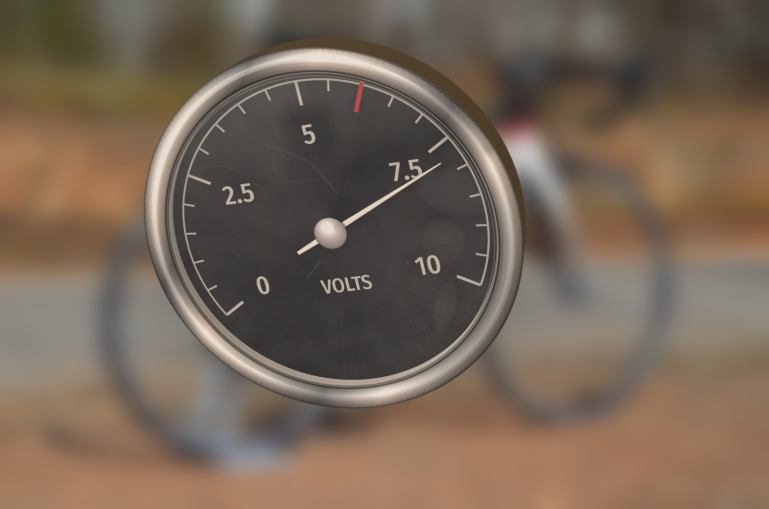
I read 7.75 (V)
